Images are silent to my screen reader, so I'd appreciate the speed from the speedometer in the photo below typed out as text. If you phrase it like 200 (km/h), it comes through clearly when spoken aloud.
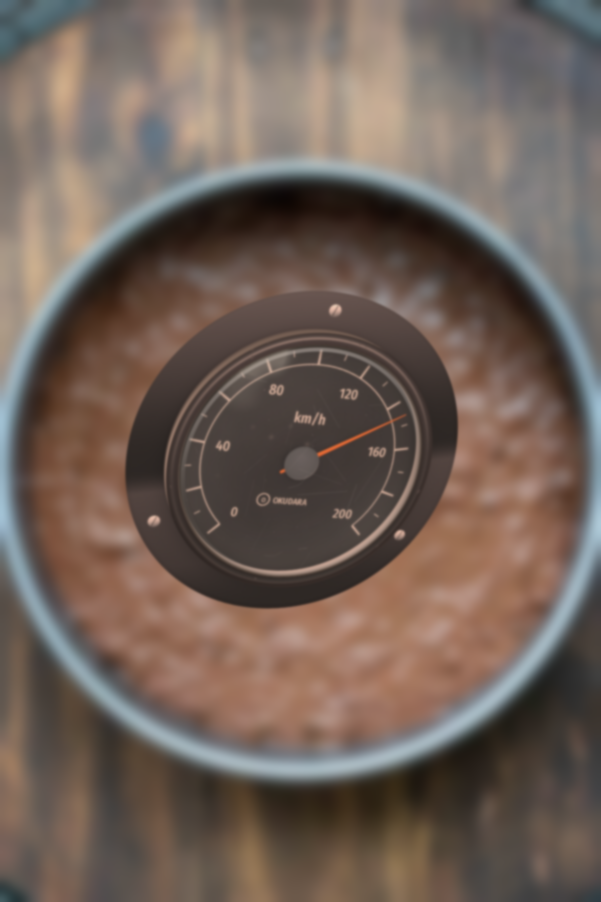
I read 145 (km/h)
